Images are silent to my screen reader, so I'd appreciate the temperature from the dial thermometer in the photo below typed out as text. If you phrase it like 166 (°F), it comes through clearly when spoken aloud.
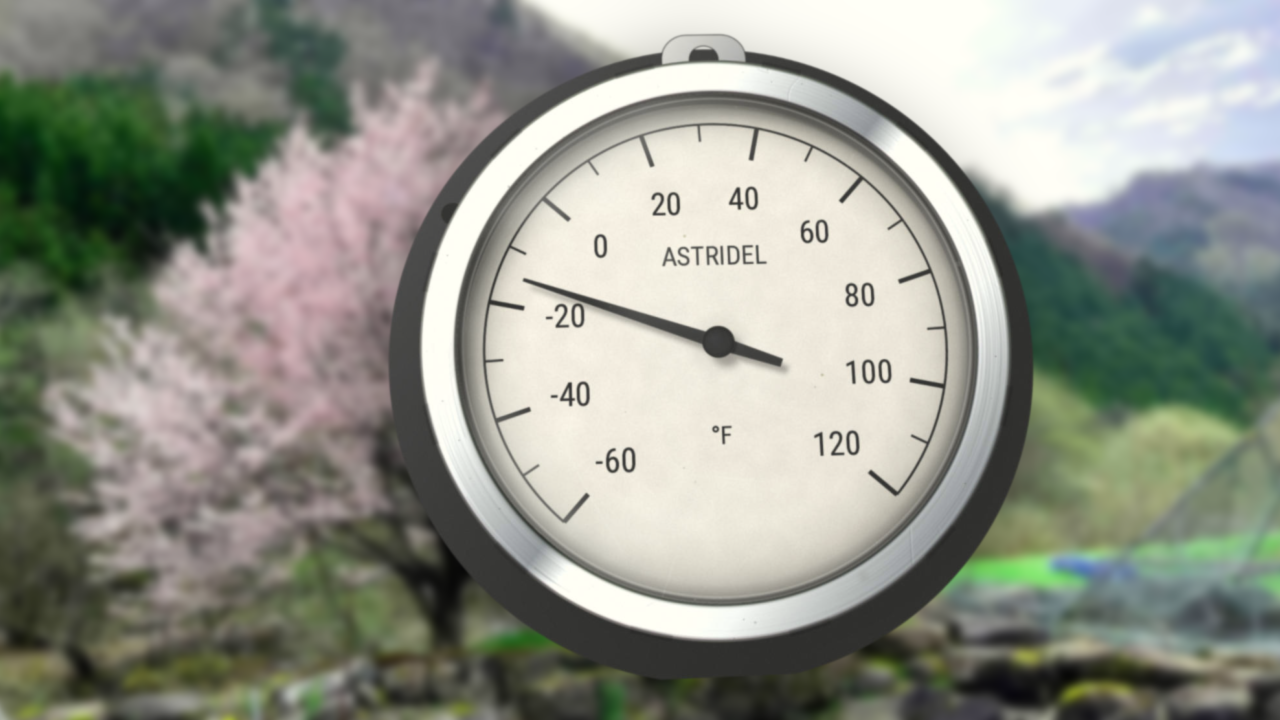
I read -15 (°F)
